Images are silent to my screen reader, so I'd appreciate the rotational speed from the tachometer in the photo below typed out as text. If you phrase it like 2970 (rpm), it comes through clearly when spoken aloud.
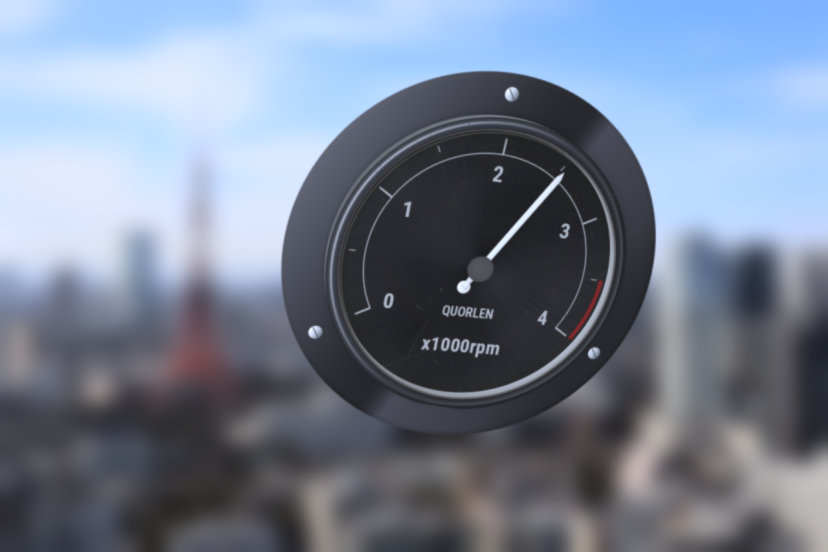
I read 2500 (rpm)
